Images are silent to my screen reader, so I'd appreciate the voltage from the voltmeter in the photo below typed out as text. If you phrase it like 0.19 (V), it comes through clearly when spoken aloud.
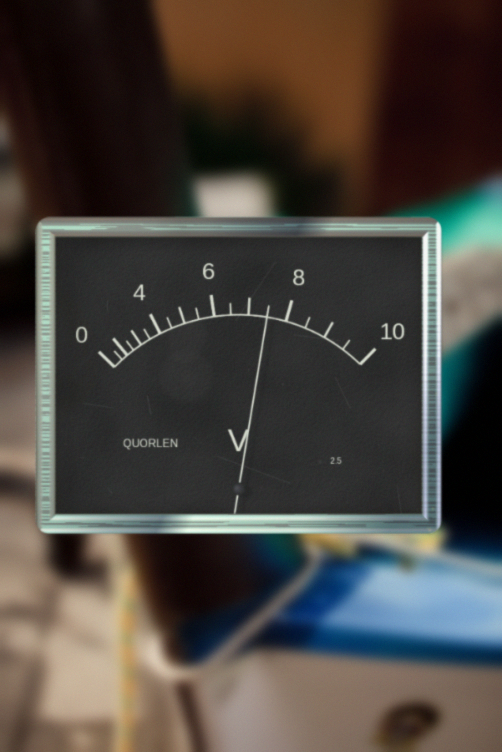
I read 7.5 (V)
